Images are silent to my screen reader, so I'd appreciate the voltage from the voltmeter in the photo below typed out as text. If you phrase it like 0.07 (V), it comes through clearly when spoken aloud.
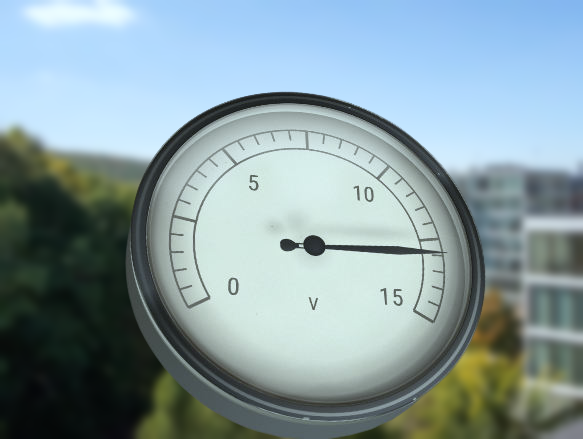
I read 13 (V)
